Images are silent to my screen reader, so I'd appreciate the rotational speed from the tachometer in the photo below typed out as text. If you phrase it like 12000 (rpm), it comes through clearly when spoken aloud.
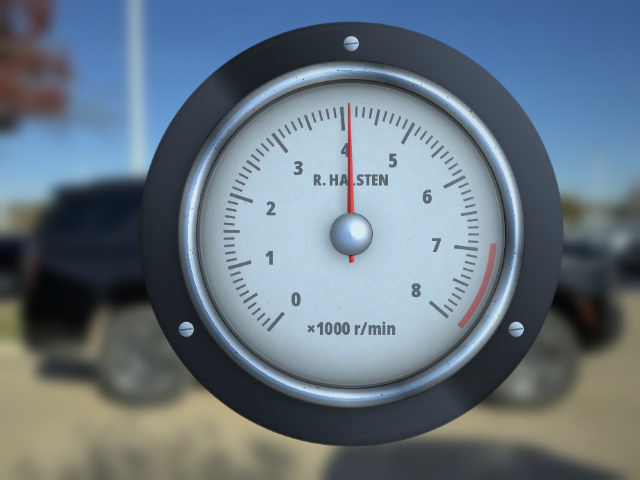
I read 4100 (rpm)
